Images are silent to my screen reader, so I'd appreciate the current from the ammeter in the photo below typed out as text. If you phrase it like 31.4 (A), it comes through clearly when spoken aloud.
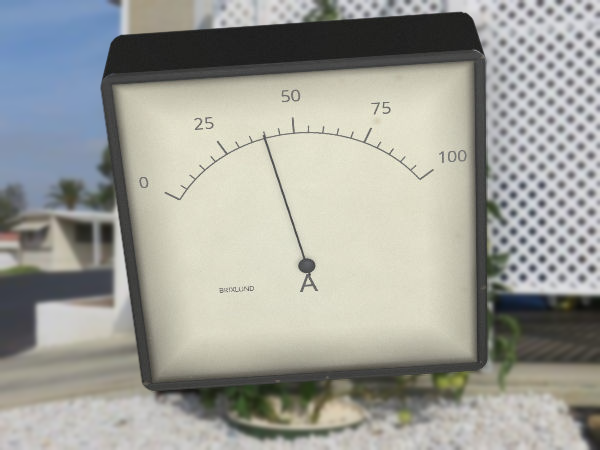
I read 40 (A)
